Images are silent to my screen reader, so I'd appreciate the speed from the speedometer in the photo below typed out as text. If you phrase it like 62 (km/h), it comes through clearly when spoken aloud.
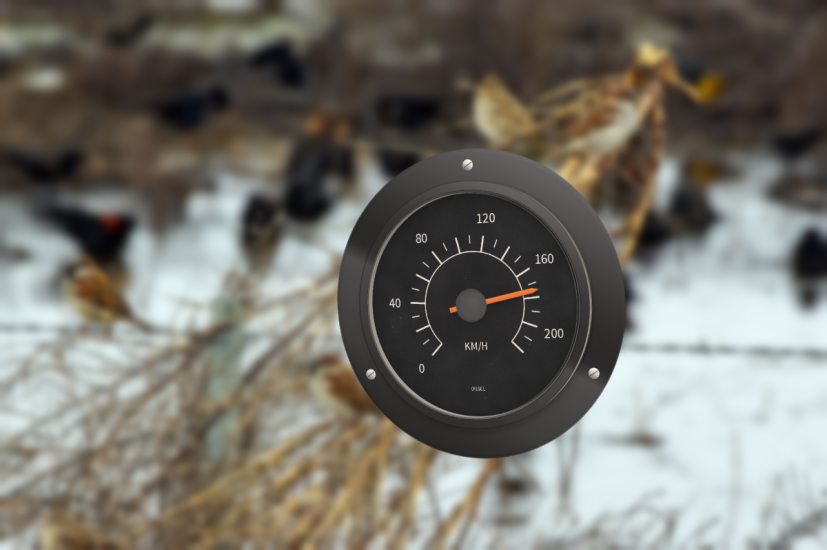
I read 175 (km/h)
